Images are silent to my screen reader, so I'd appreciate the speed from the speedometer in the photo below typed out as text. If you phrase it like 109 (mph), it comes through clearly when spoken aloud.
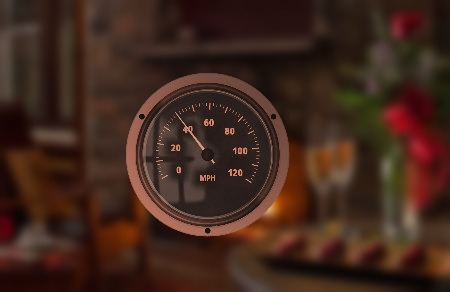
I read 40 (mph)
